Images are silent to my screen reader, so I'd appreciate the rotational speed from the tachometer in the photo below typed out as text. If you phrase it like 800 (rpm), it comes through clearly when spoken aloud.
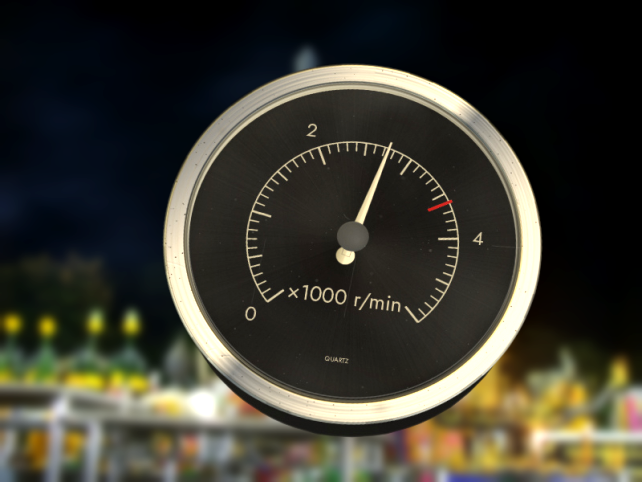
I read 2750 (rpm)
